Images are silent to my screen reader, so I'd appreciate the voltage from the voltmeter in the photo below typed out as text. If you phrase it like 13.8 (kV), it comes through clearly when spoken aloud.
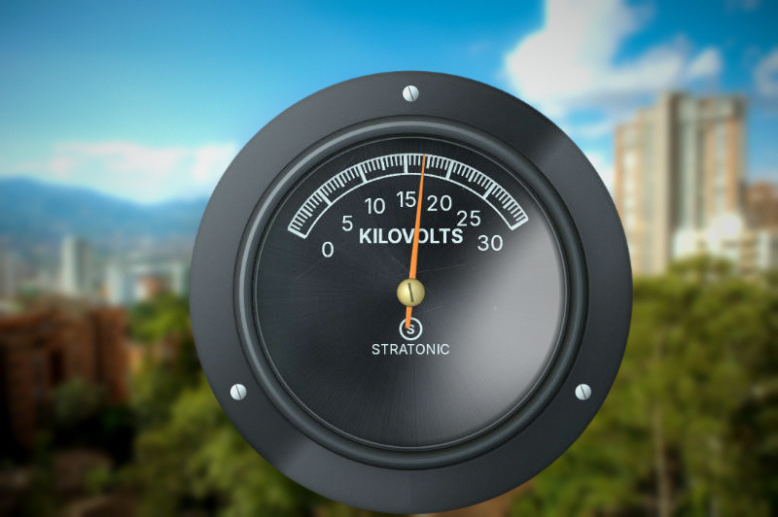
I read 17 (kV)
